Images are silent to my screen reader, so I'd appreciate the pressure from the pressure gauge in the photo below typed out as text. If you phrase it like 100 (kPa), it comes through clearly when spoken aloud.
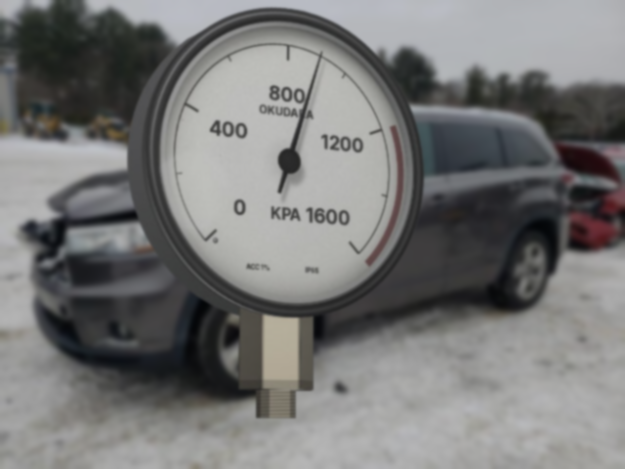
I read 900 (kPa)
